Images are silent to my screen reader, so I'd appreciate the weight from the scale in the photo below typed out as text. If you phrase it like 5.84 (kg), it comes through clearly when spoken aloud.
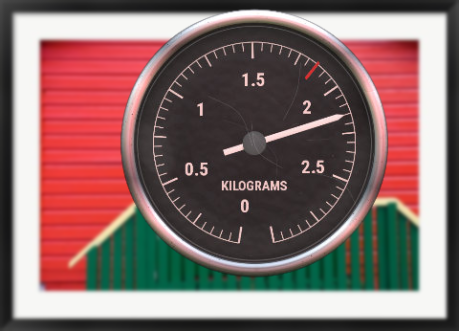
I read 2.15 (kg)
